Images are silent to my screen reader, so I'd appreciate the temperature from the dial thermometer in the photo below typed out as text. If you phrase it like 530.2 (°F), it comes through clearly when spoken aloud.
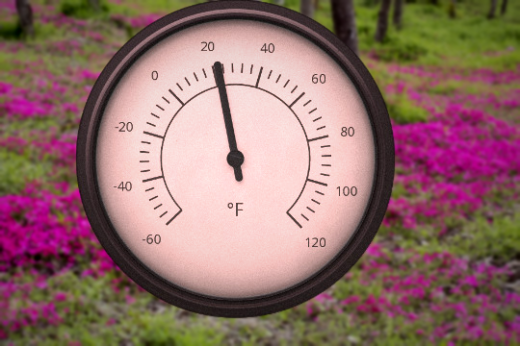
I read 22 (°F)
